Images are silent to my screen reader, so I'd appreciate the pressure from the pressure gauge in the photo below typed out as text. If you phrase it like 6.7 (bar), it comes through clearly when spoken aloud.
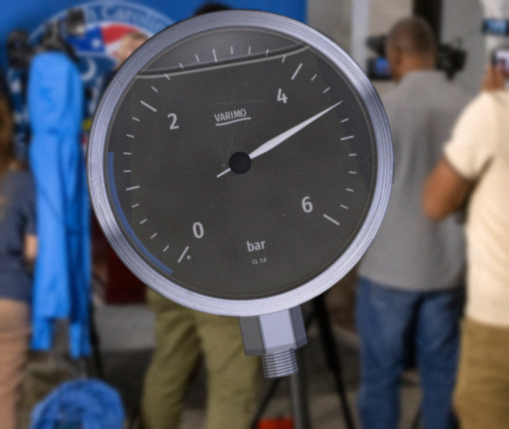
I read 4.6 (bar)
